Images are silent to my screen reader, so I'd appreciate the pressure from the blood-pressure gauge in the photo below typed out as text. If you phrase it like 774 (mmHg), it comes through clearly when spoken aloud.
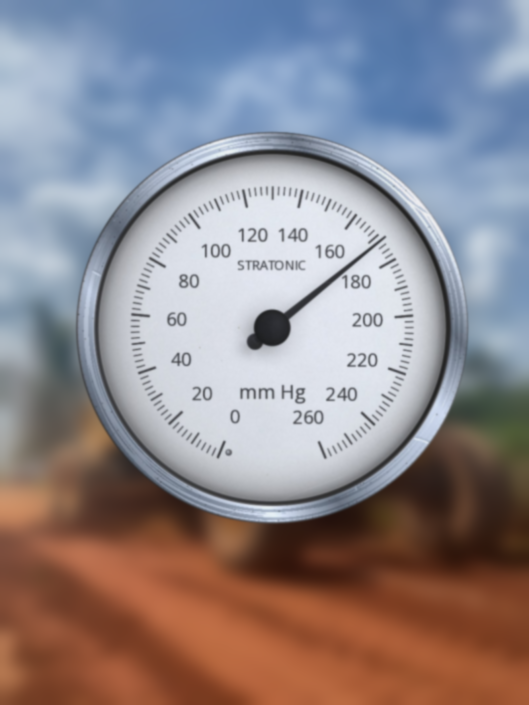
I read 172 (mmHg)
